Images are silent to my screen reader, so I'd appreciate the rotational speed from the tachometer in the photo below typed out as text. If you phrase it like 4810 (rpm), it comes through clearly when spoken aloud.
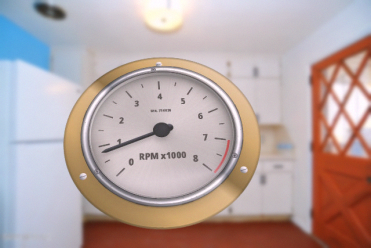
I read 750 (rpm)
